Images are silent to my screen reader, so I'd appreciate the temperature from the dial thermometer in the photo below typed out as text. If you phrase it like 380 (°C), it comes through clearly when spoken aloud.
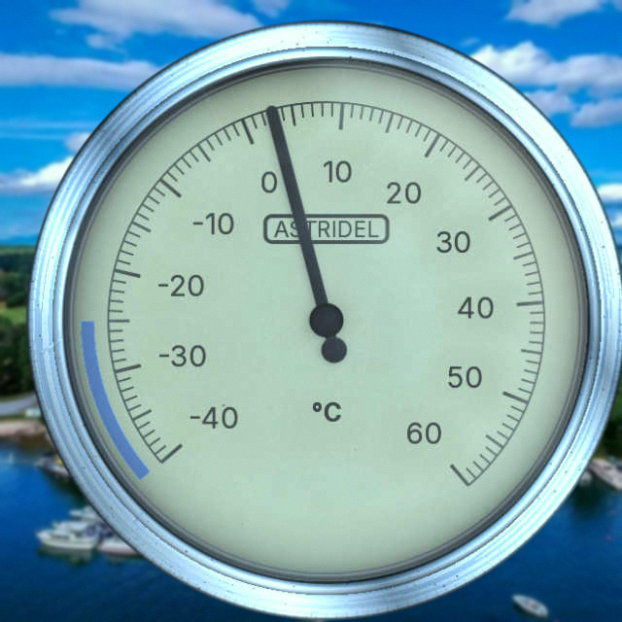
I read 3 (°C)
